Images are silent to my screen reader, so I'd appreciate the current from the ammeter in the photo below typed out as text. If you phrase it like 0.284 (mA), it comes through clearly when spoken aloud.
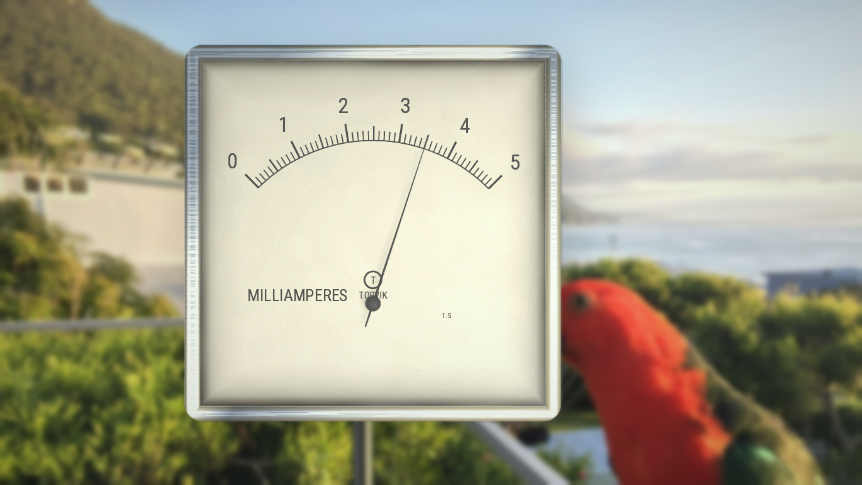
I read 3.5 (mA)
